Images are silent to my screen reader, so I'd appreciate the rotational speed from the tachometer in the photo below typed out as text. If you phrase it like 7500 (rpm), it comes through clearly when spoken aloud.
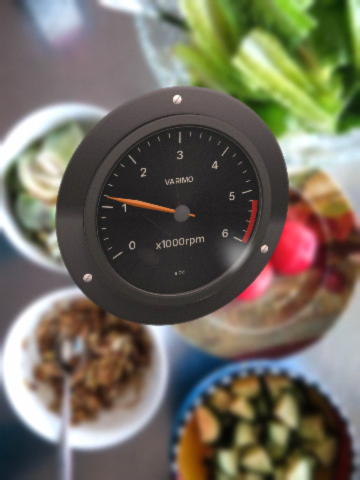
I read 1200 (rpm)
